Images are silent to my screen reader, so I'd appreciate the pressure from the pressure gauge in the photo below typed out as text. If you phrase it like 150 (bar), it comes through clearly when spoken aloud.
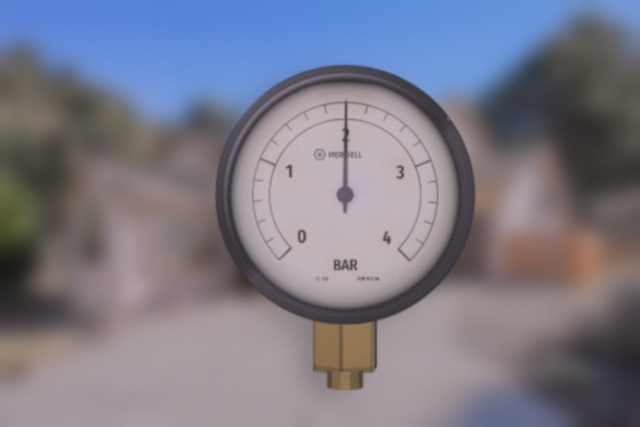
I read 2 (bar)
